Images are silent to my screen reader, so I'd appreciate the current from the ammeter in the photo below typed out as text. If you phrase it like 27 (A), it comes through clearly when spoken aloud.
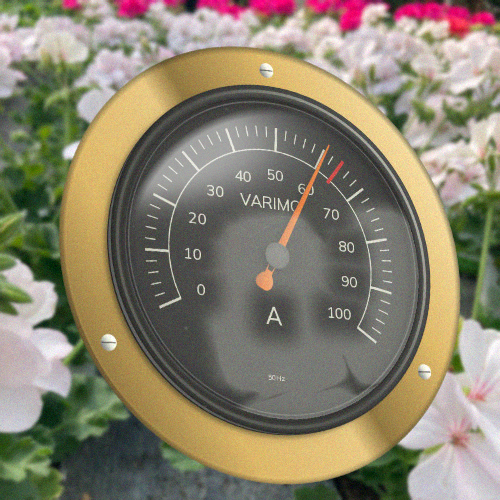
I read 60 (A)
